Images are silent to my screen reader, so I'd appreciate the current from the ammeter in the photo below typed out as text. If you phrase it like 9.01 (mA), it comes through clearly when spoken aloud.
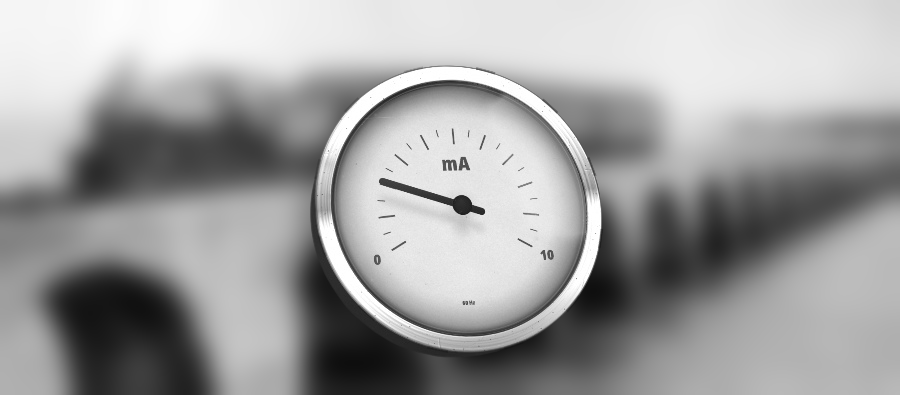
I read 2 (mA)
